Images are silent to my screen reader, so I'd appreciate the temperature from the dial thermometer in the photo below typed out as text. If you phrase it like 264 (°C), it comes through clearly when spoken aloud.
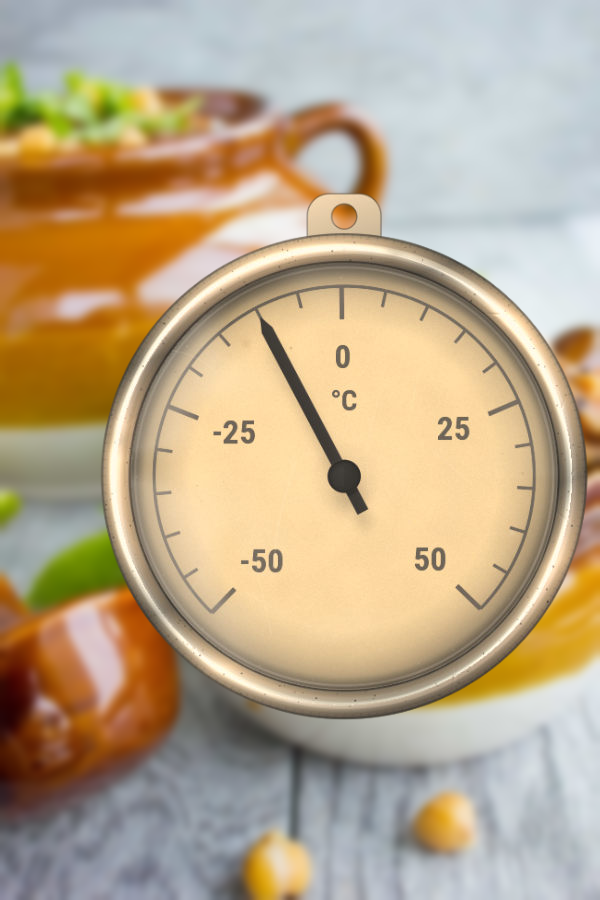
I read -10 (°C)
